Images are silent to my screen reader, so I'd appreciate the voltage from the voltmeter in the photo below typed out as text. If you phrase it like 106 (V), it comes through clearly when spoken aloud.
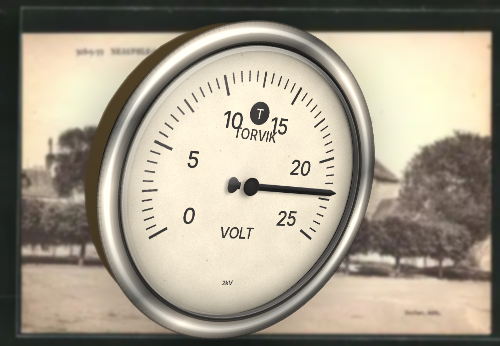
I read 22 (V)
